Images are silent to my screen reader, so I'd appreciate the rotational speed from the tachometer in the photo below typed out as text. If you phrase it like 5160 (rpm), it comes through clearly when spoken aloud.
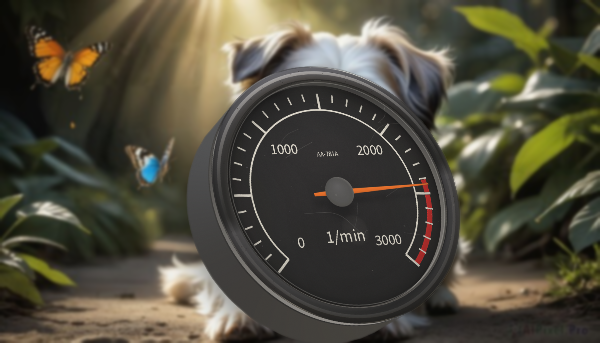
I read 2450 (rpm)
